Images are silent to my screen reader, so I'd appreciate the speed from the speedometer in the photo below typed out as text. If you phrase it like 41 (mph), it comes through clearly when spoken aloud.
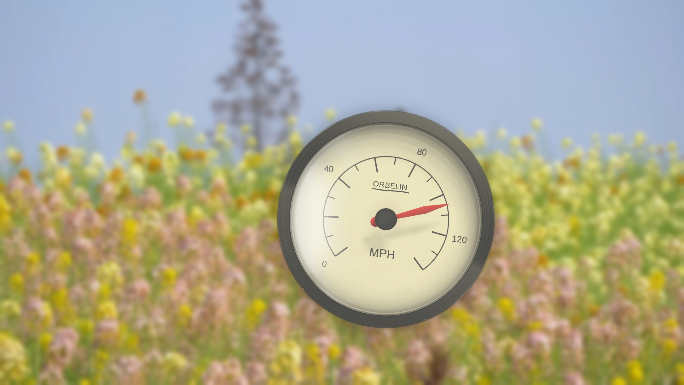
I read 105 (mph)
